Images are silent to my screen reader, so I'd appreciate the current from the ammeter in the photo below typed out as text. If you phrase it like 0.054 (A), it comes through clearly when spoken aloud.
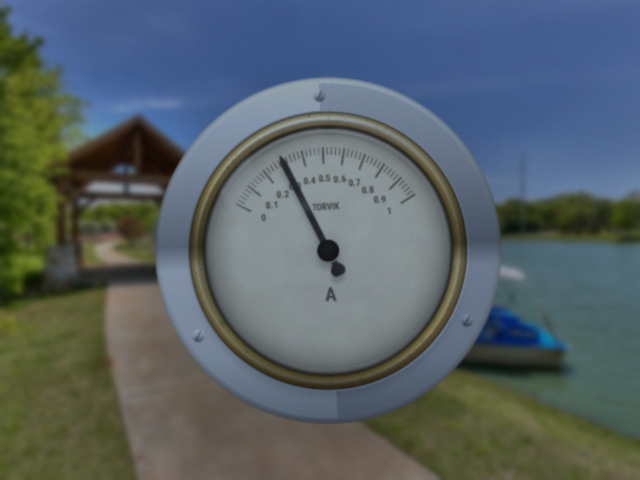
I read 0.3 (A)
